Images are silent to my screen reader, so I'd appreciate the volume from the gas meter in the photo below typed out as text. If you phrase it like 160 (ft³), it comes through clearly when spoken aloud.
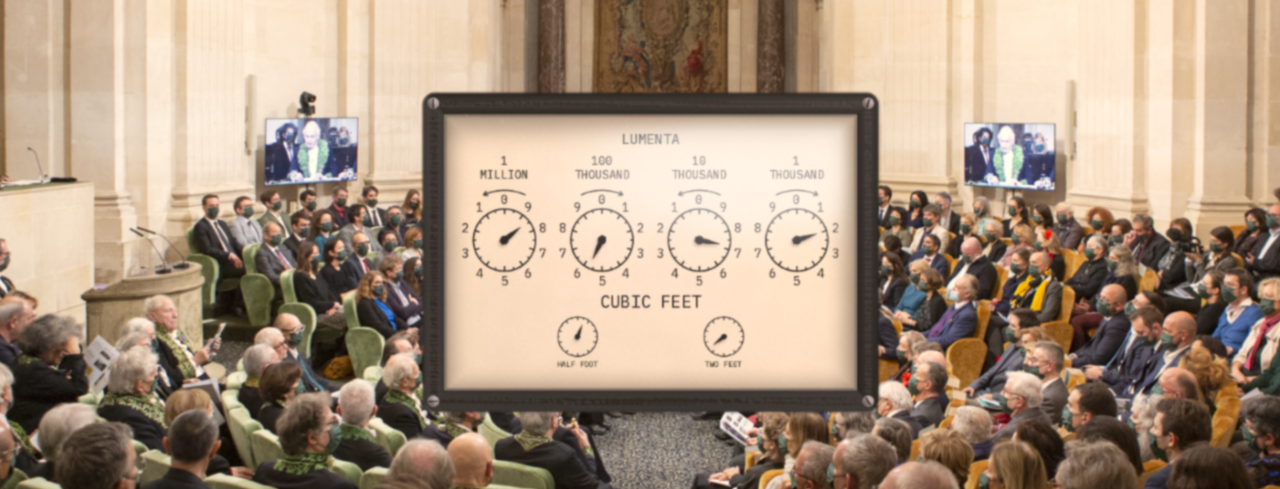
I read 857200 (ft³)
